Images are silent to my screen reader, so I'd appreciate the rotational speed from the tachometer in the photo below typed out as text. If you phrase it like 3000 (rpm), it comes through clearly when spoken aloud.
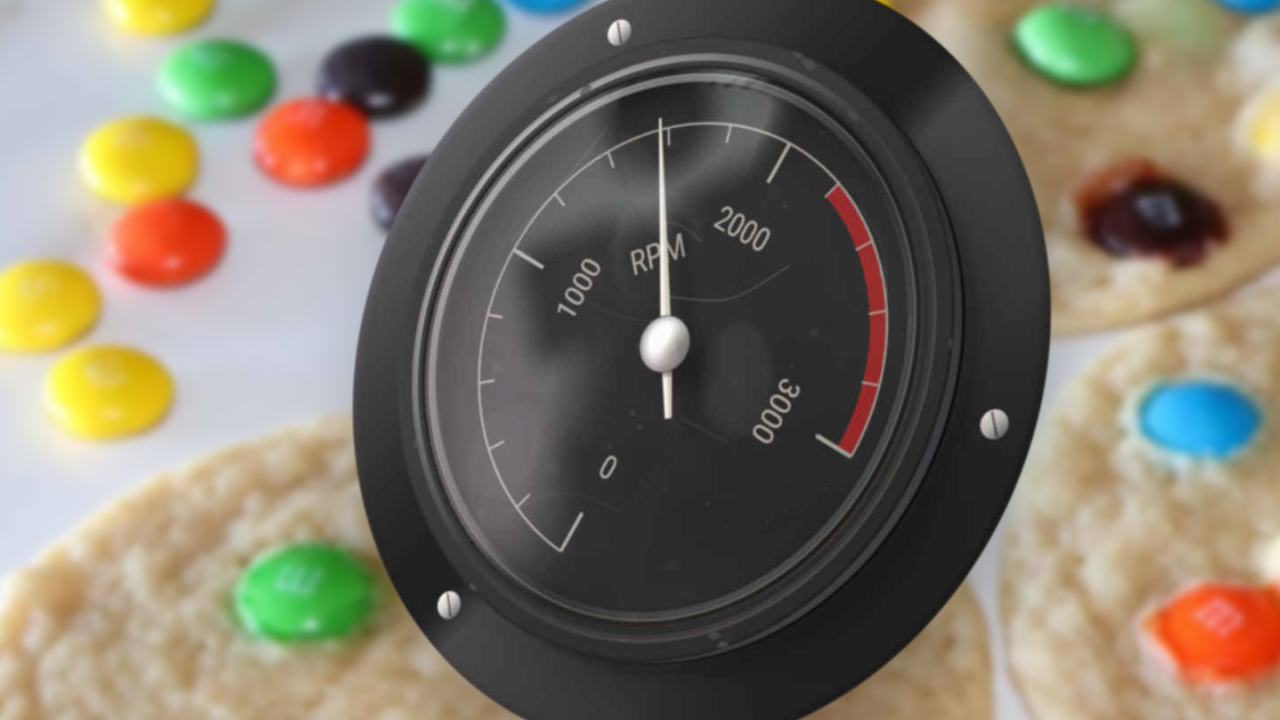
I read 1600 (rpm)
